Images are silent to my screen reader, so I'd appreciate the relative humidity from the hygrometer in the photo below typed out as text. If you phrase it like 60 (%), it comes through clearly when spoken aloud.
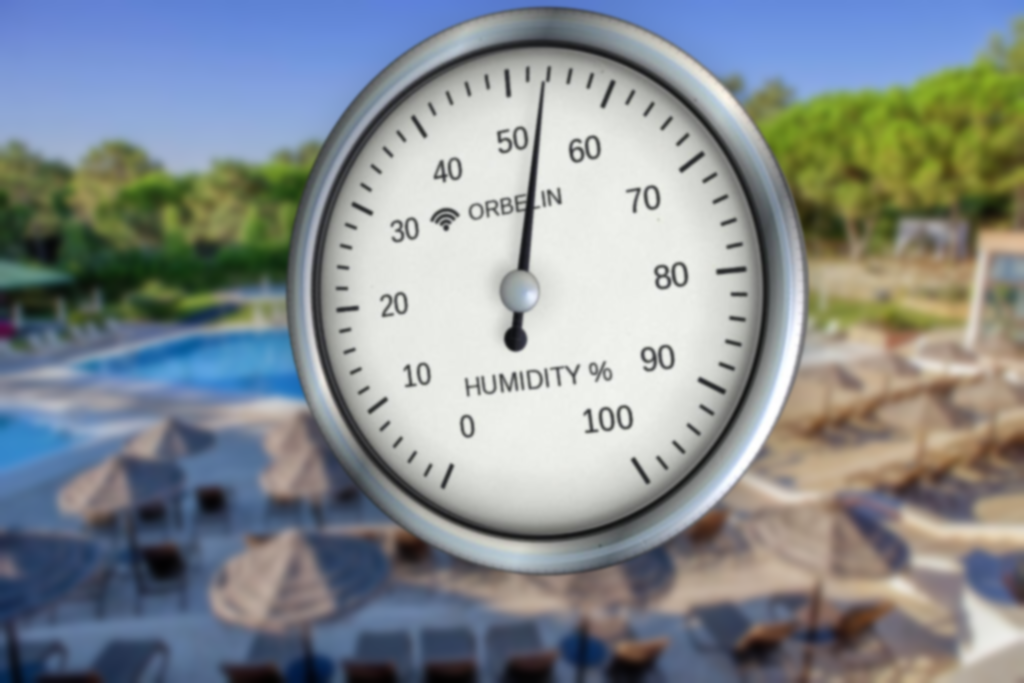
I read 54 (%)
